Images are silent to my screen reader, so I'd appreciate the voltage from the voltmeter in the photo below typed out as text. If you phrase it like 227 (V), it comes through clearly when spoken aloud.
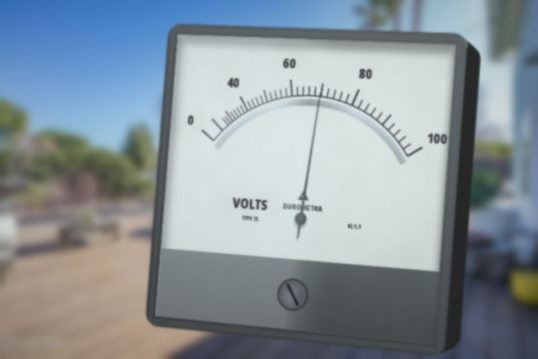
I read 70 (V)
